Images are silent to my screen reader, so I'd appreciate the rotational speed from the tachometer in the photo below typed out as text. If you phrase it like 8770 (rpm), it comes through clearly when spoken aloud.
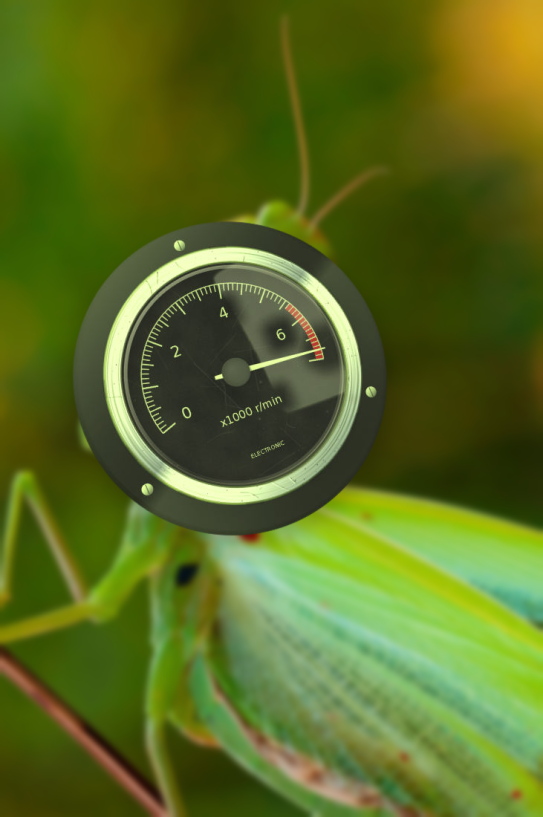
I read 6800 (rpm)
